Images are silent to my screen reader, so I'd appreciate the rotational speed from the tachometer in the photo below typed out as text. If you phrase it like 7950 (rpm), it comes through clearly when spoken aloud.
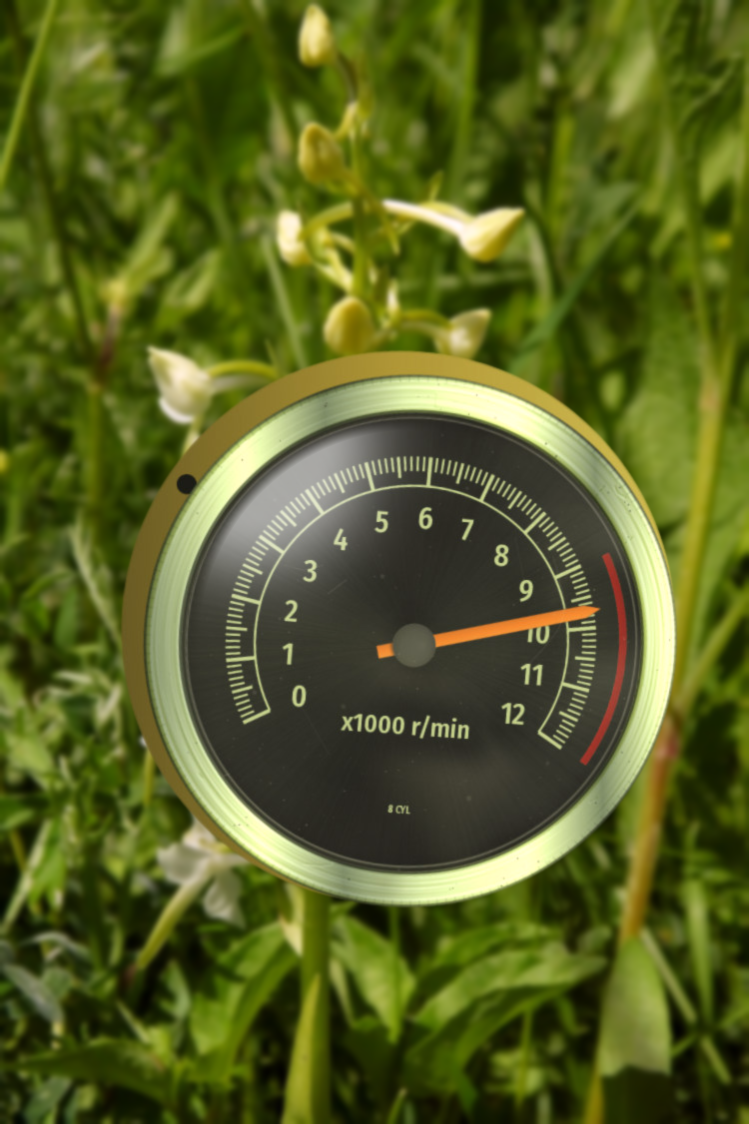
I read 9700 (rpm)
